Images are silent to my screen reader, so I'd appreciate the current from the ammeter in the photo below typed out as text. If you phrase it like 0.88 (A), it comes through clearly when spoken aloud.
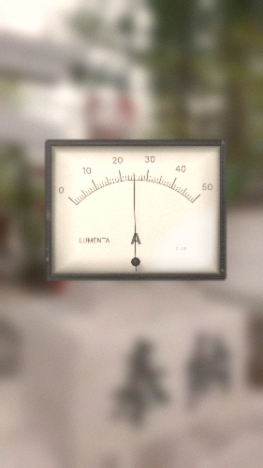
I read 25 (A)
